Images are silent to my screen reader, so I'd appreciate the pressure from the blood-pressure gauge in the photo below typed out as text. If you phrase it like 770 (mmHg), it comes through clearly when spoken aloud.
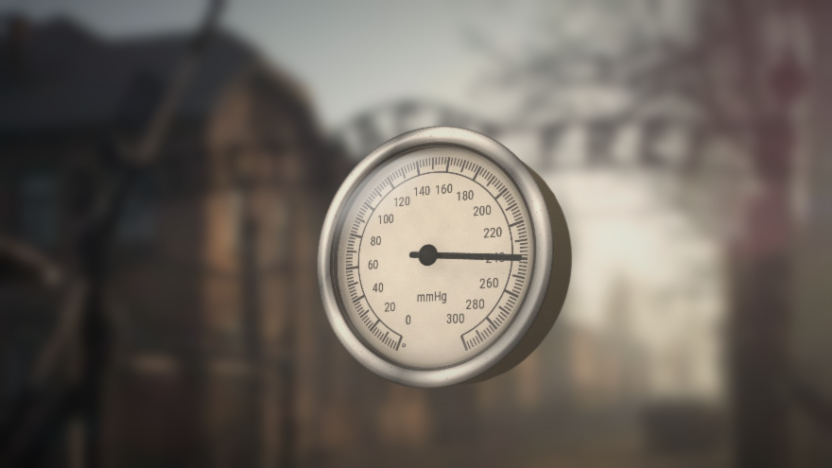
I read 240 (mmHg)
